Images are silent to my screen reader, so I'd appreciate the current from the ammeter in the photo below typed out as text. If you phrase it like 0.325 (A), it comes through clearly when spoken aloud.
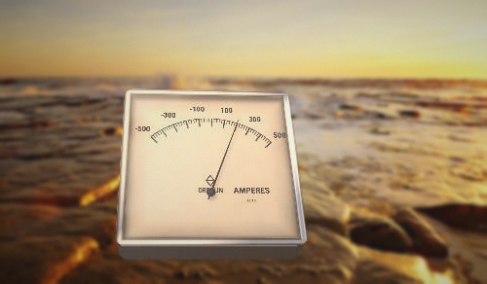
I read 200 (A)
